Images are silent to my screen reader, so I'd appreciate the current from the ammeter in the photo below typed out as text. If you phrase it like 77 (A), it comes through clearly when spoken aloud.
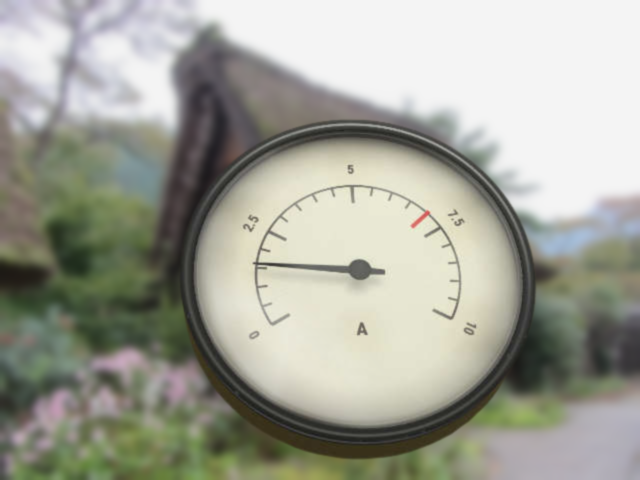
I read 1.5 (A)
